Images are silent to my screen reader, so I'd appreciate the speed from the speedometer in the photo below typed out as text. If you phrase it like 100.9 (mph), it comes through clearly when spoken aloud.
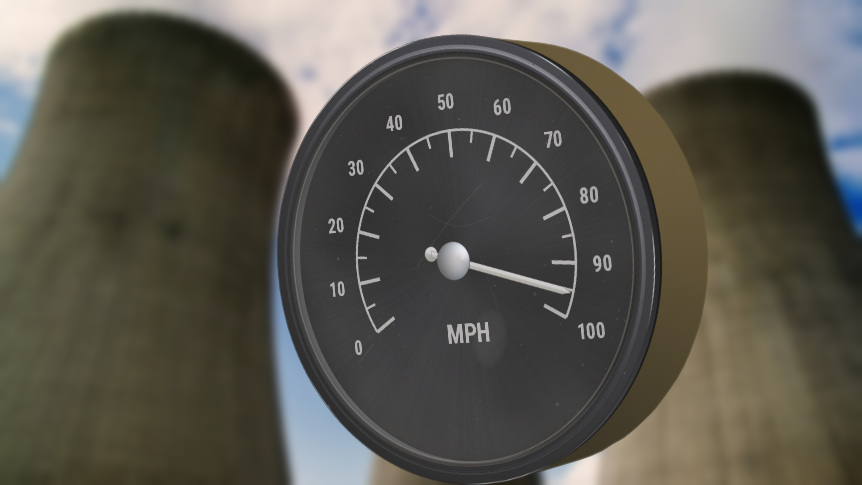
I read 95 (mph)
